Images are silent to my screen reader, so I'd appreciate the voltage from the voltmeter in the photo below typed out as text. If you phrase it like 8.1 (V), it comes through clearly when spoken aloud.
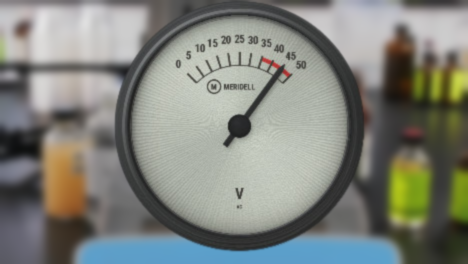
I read 45 (V)
